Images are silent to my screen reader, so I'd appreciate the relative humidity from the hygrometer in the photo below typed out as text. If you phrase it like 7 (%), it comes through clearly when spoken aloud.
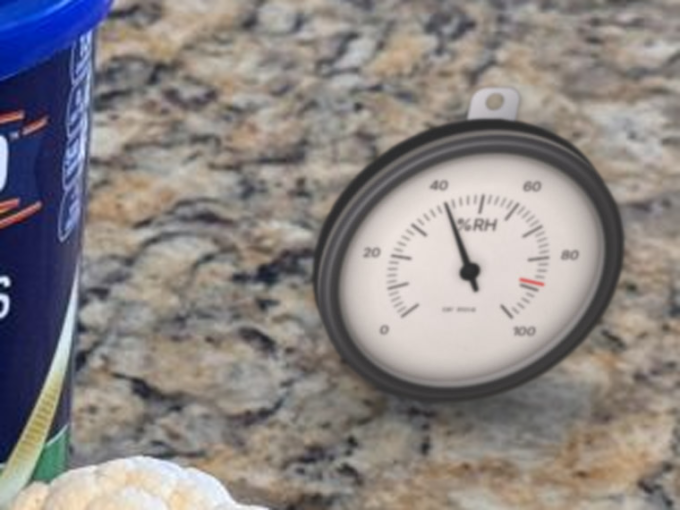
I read 40 (%)
